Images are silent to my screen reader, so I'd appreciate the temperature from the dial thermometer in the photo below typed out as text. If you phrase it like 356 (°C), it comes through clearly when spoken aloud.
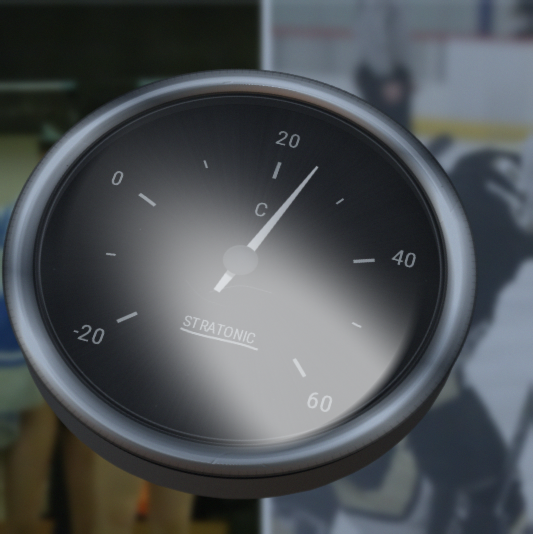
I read 25 (°C)
